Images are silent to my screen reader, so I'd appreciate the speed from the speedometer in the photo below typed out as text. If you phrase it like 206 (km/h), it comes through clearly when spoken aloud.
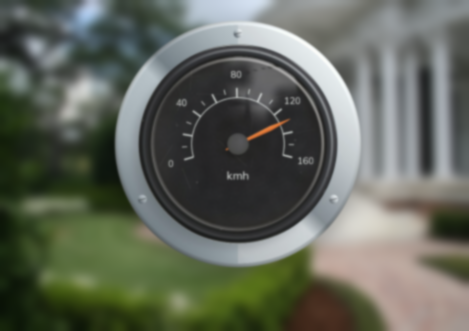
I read 130 (km/h)
